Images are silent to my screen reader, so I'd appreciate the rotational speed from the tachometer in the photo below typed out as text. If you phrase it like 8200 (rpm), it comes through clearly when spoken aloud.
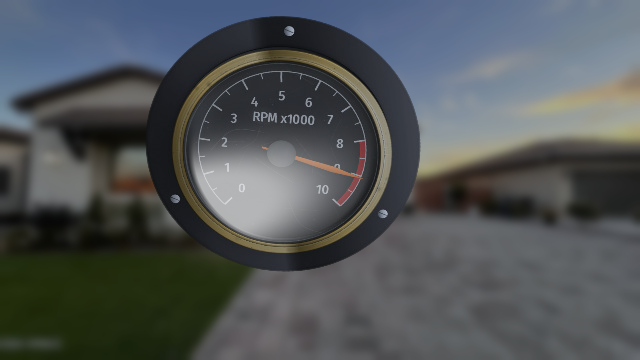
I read 9000 (rpm)
